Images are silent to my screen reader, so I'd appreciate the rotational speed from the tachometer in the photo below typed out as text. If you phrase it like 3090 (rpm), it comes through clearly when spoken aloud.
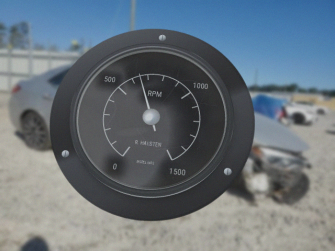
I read 650 (rpm)
